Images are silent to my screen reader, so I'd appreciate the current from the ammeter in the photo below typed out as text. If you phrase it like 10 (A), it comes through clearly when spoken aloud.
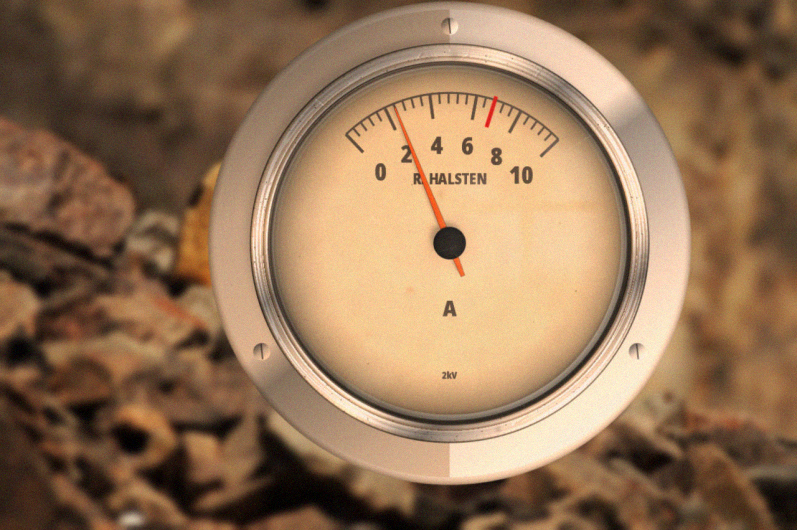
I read 2.4 (A)
